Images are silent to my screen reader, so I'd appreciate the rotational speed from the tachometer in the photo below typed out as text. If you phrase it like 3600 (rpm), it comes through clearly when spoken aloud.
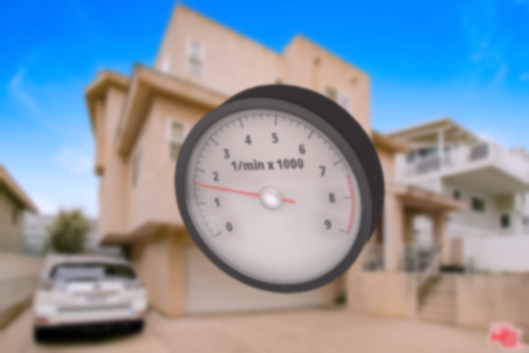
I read 1600 (rpm)
